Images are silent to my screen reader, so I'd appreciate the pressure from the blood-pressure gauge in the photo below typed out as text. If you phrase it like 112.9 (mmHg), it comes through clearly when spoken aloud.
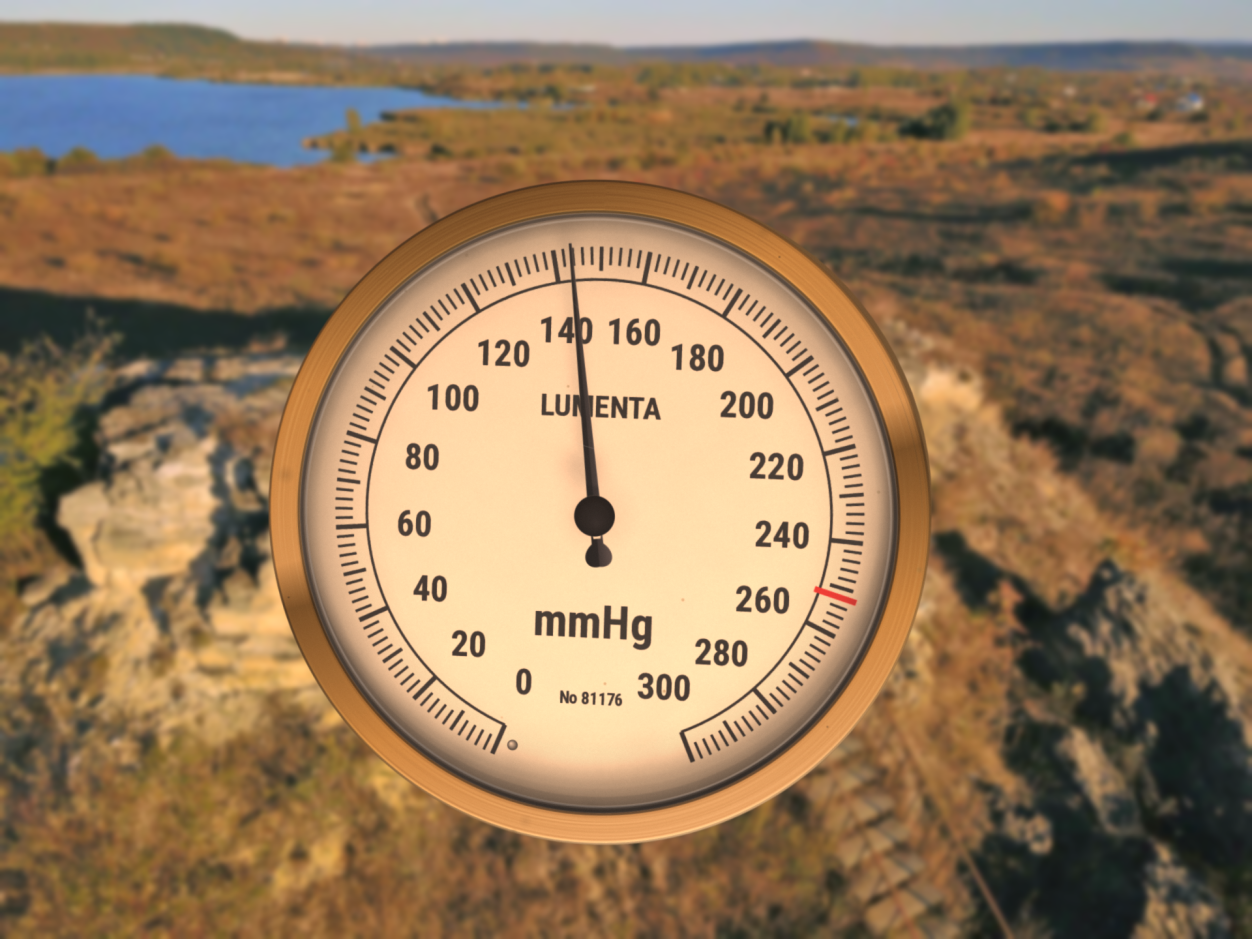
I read 144 (mmHg)
